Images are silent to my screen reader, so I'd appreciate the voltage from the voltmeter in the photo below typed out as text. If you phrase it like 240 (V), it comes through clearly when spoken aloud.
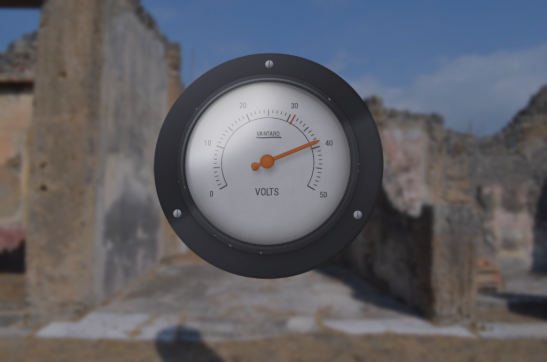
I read 39 (V)
